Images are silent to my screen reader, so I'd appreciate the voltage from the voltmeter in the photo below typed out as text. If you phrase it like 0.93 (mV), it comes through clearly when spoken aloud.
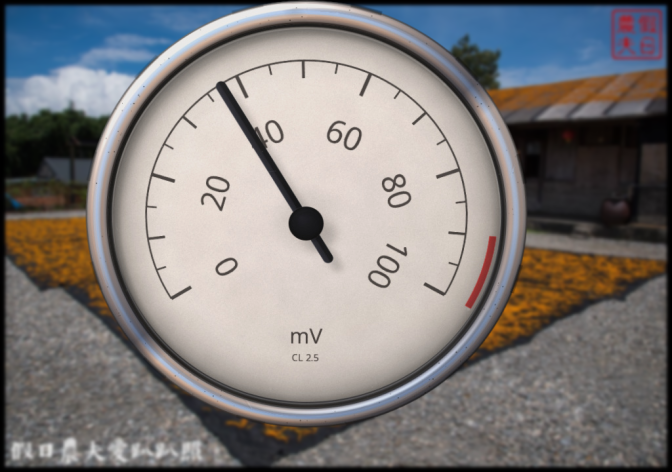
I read 37.5 (mV)
